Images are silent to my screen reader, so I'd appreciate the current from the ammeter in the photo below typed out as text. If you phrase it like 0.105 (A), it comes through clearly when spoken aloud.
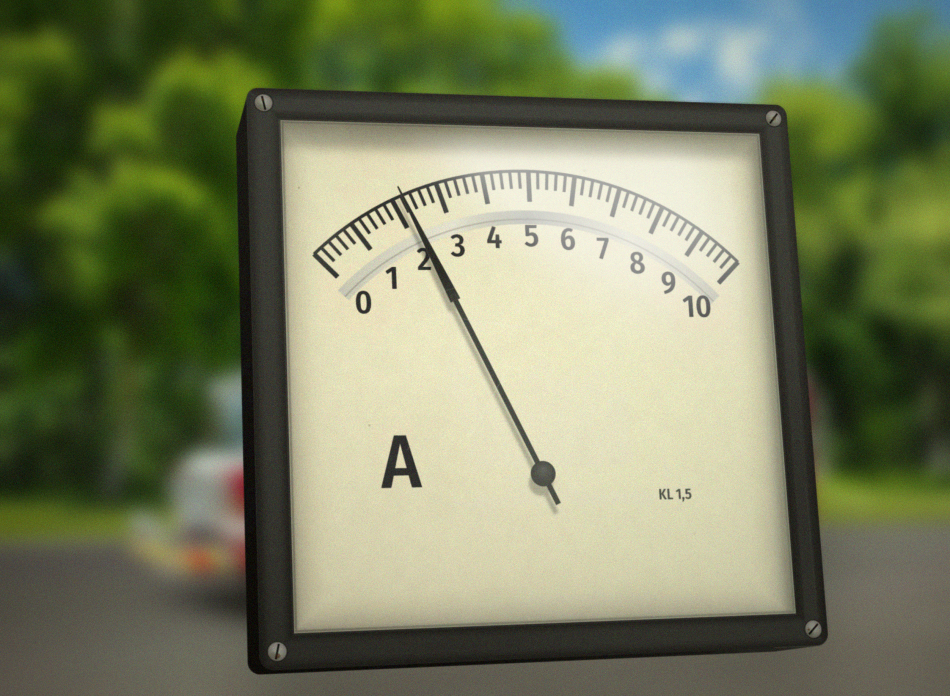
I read 2.2 (A)
